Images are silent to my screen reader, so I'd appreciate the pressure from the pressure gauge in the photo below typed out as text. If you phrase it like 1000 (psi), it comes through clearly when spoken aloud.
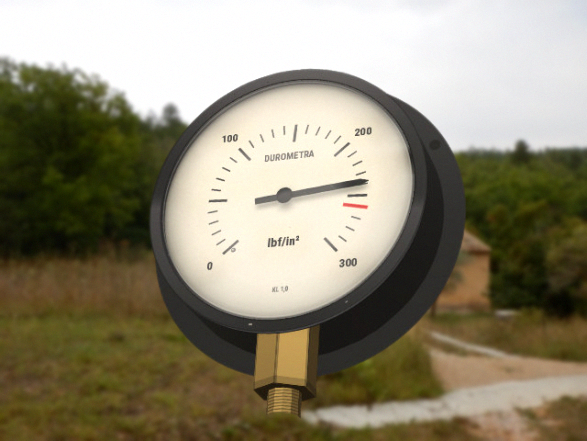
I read 240 (psi)
